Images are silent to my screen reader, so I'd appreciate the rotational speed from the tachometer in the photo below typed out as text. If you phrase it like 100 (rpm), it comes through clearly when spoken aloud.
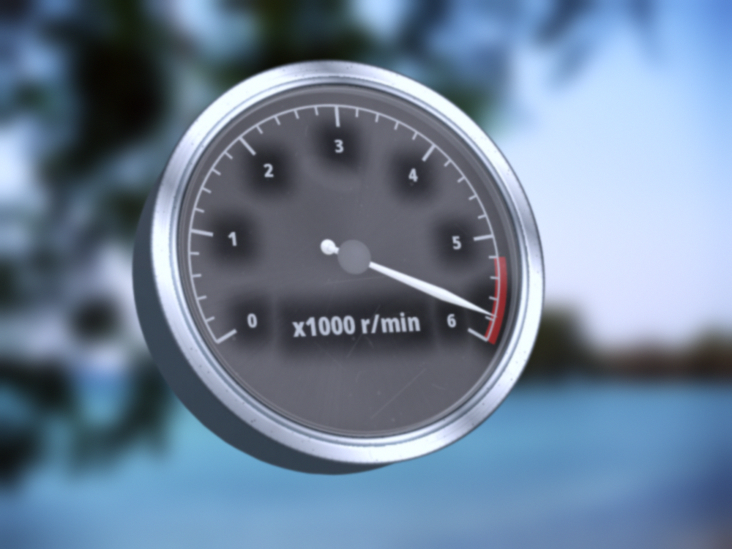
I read 5800 (rpm)
